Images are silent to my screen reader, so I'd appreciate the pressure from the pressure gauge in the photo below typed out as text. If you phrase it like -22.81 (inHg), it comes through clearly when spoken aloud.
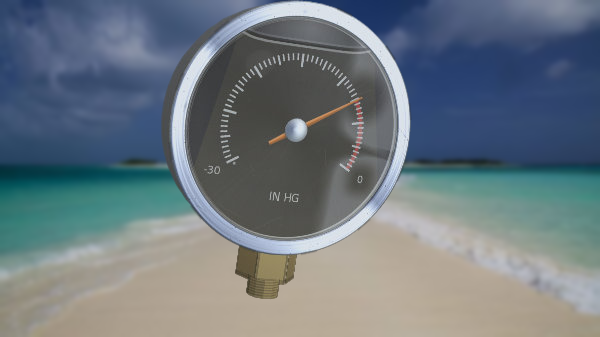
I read -7.5 (inHg)
